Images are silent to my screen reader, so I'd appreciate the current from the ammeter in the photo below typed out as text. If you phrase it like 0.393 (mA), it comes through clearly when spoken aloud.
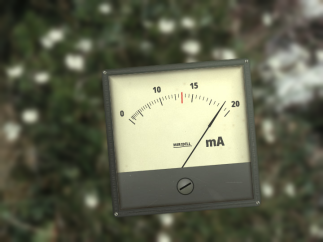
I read 19 (mA)
